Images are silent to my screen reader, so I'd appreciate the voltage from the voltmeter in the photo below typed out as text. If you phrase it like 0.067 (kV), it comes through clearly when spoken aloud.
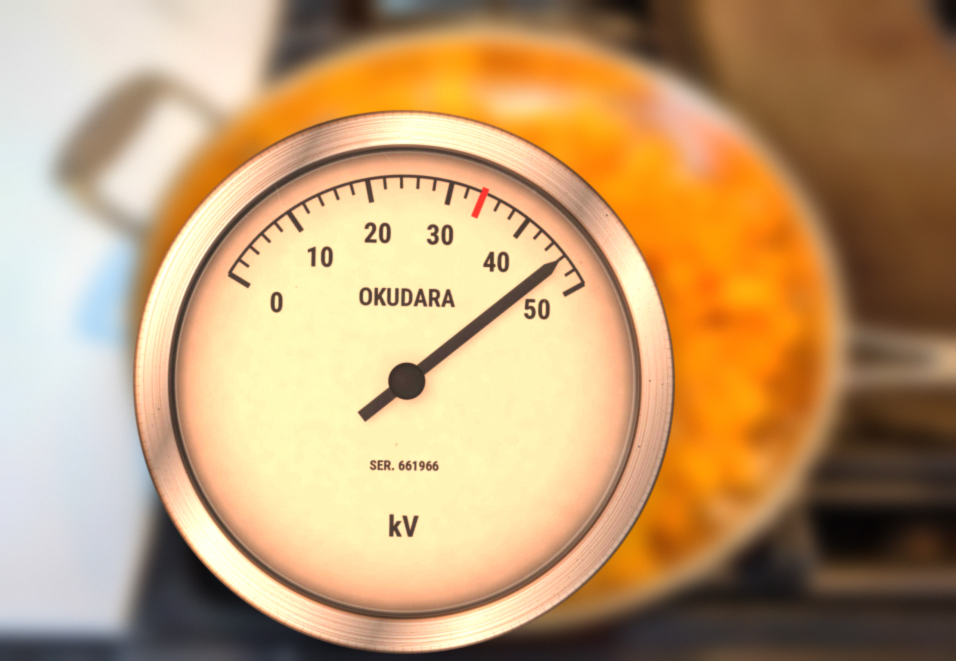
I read 46 (kV)
